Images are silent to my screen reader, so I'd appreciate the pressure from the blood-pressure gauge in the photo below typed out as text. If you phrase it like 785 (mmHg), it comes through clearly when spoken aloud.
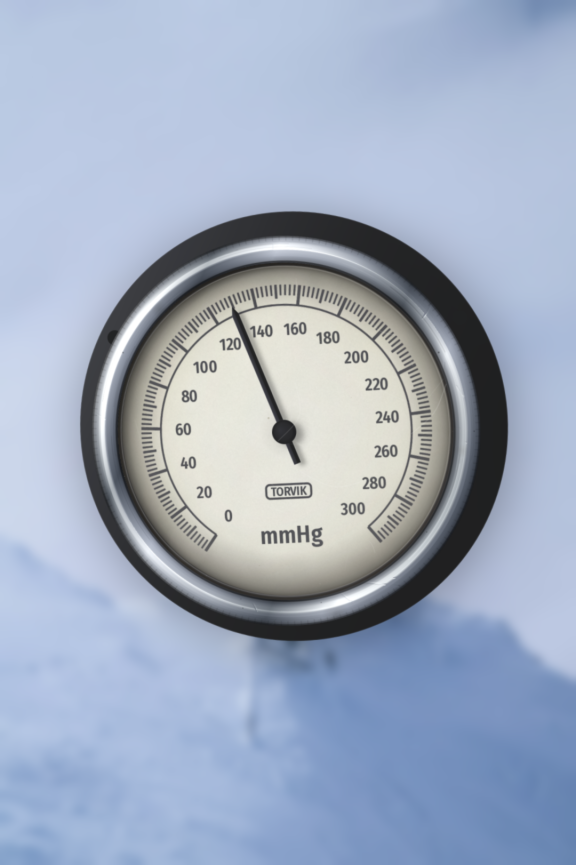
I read 130 (mmHg)
